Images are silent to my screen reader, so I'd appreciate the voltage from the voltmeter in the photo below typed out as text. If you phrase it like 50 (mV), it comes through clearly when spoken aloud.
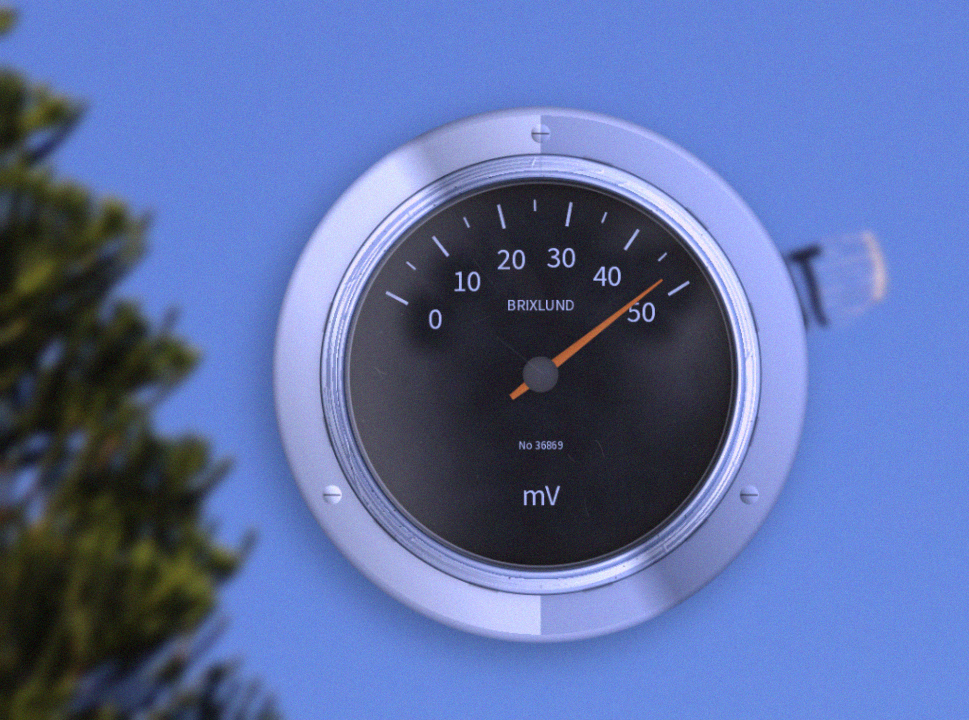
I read 47.5 (mV)
